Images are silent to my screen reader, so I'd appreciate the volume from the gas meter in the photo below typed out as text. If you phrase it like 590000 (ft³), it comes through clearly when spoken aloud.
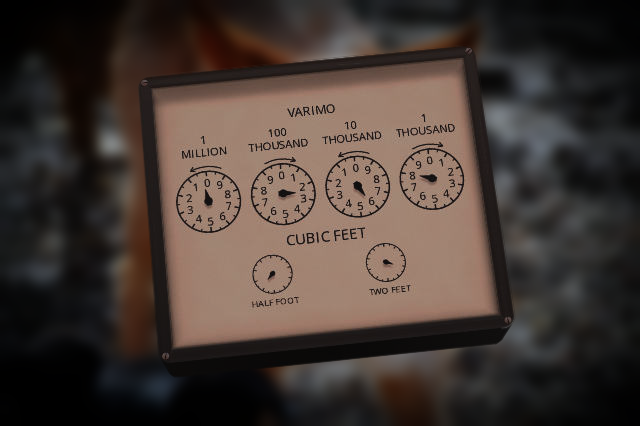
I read 25800 (ft³)
